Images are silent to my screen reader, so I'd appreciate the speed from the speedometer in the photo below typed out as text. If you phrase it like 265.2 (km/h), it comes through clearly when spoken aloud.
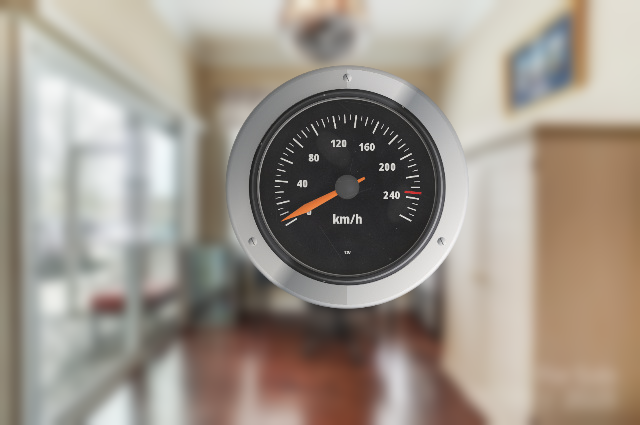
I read 5 (km/h)
